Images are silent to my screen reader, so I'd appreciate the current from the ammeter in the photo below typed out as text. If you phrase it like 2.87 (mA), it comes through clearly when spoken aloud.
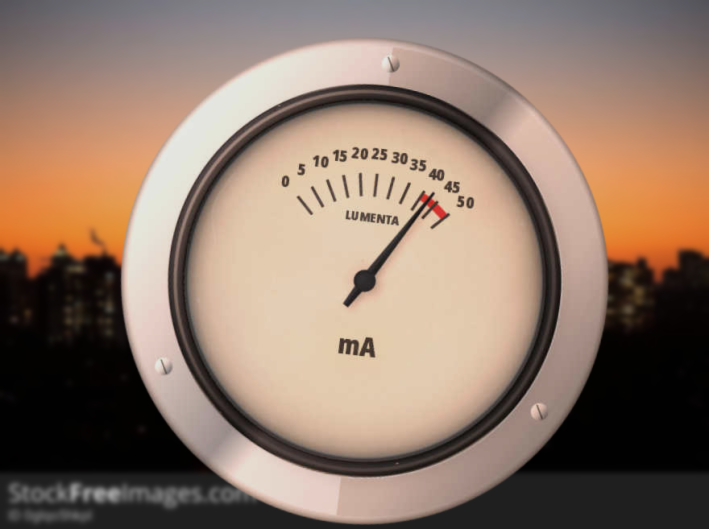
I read 42.5 (mA)
